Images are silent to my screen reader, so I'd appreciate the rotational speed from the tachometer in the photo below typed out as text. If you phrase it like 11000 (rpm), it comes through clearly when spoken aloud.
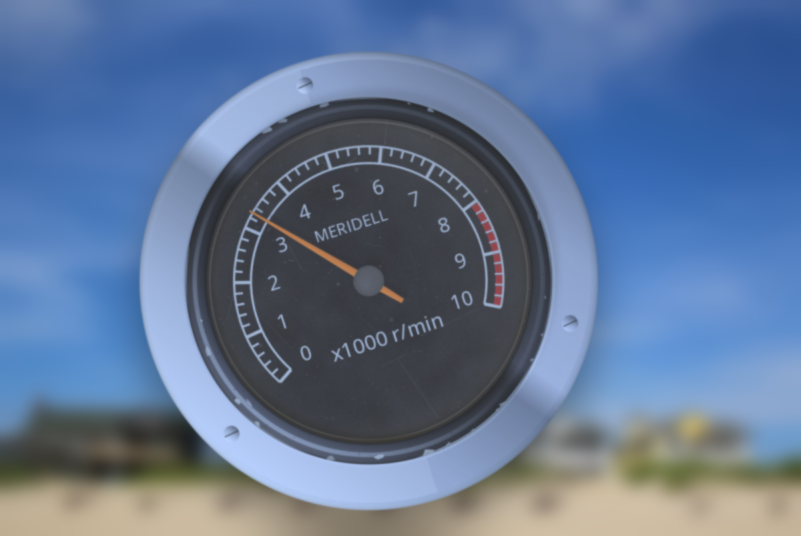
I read 3300 (rpm)
